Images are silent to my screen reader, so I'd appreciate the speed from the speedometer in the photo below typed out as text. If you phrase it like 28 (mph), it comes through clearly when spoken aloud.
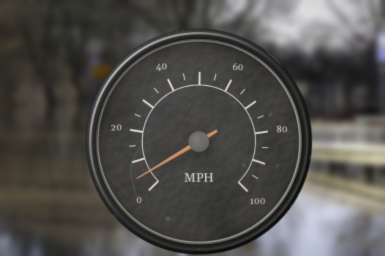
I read 5 (mph)
